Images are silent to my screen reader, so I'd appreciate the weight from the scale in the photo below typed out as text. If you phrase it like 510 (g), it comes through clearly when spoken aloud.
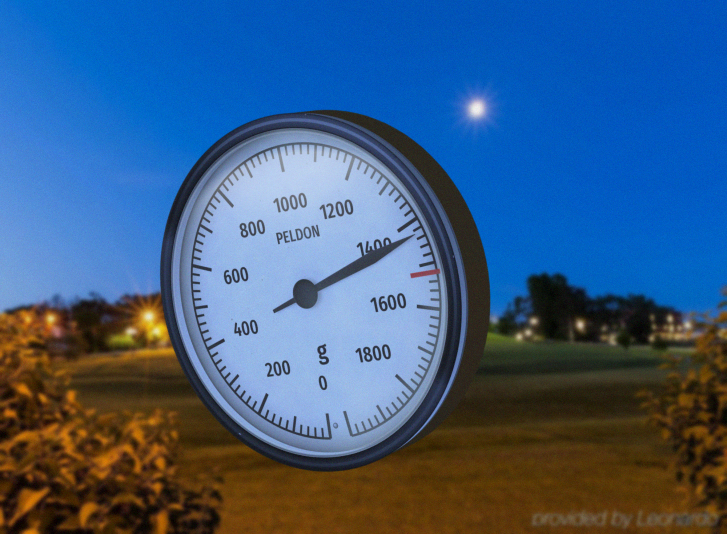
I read 1430 (g)
